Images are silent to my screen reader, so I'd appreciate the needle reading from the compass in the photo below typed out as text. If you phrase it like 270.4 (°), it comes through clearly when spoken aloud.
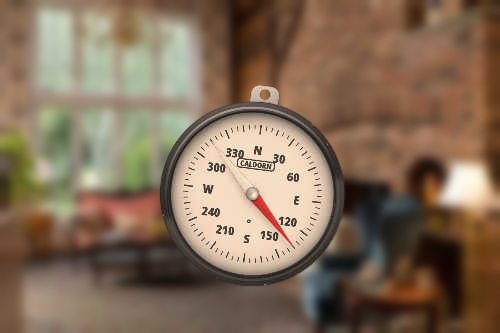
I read 135 (°)
